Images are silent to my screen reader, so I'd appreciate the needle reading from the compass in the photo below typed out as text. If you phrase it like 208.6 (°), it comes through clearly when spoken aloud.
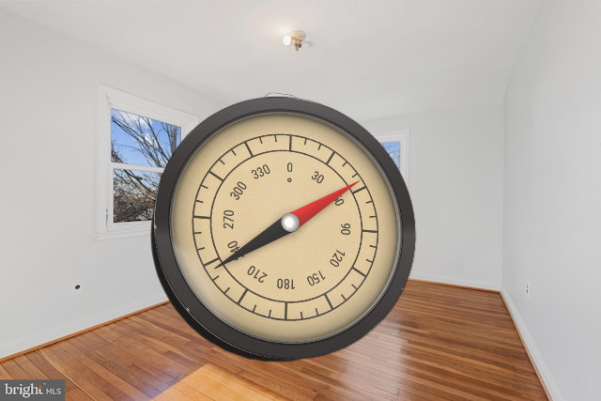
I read 55 (°)
